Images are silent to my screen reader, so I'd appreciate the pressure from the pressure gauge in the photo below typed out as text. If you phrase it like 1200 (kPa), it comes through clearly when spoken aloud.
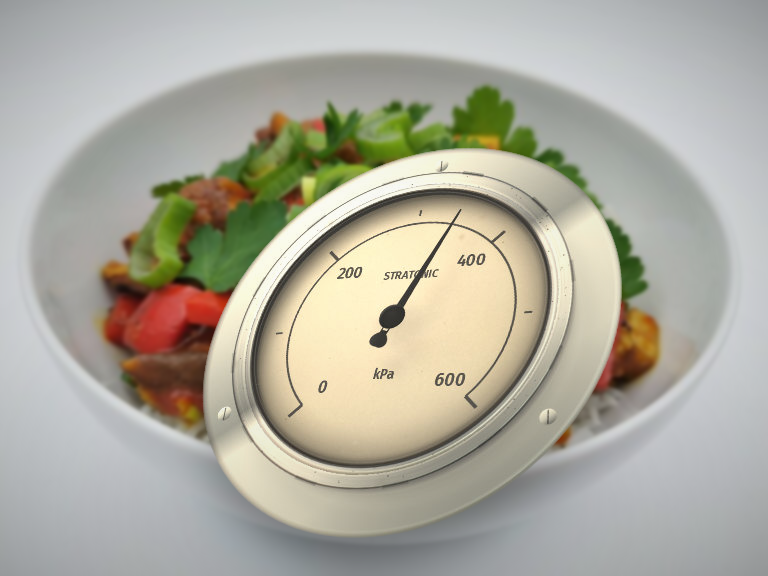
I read 350 (kPa)
